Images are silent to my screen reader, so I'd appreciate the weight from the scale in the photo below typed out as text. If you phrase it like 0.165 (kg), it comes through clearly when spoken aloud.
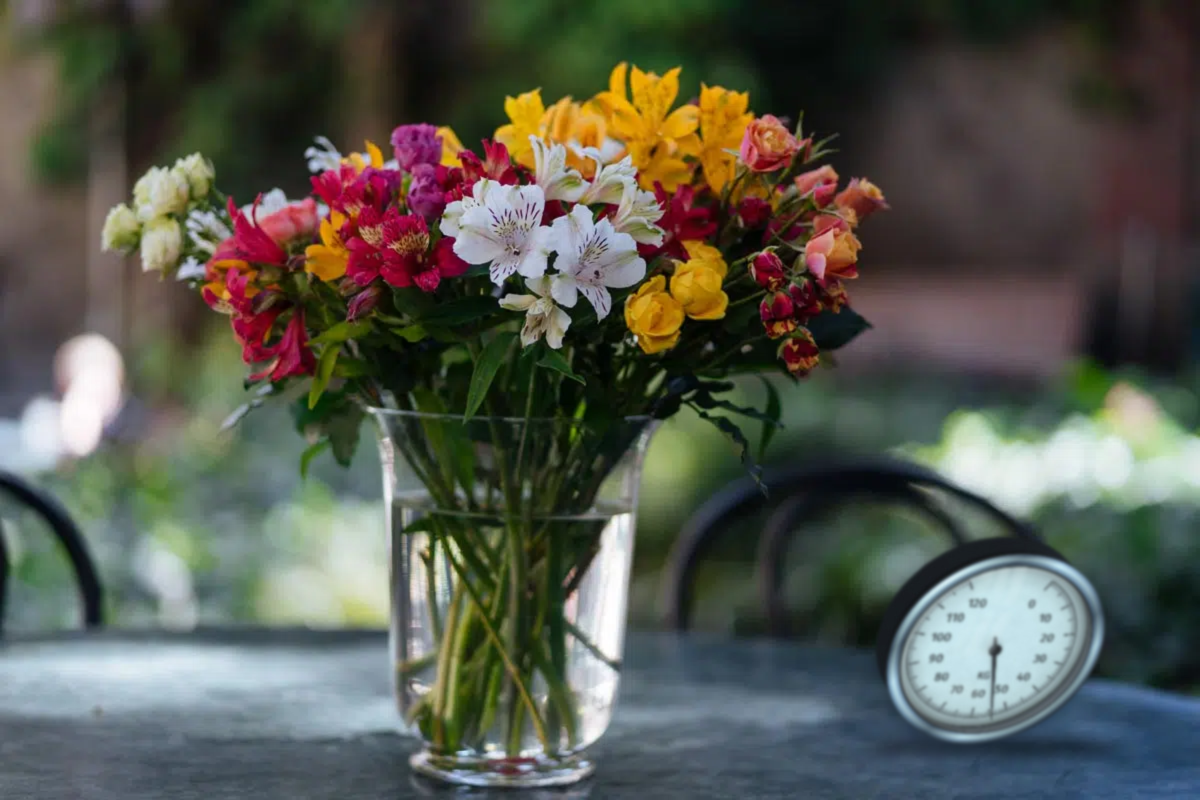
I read 55 (kg)
